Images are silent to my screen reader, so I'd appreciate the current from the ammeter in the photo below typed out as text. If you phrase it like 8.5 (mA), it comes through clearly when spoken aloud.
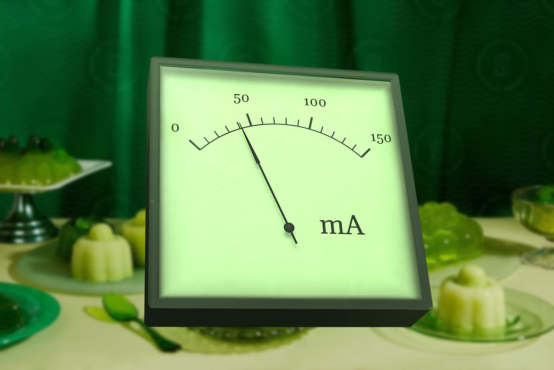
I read 40 (mA)
